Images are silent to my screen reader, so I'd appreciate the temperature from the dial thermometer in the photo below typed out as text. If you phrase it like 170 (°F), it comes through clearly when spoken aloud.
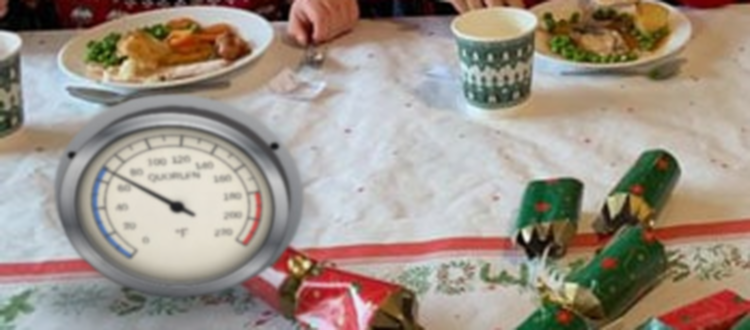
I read 70 (°F)
